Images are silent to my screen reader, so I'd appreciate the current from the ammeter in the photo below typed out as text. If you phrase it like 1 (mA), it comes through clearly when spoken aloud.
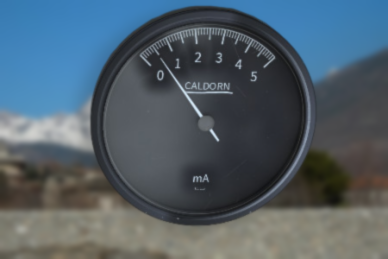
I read 0.5 (mA)
